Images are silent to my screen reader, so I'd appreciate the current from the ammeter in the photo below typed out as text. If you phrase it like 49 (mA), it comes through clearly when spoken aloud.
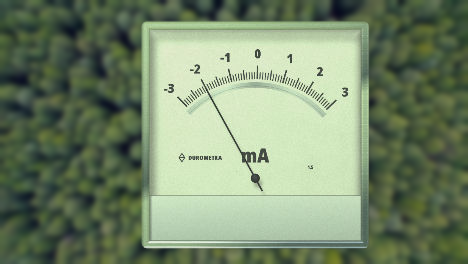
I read -2 (mA)
